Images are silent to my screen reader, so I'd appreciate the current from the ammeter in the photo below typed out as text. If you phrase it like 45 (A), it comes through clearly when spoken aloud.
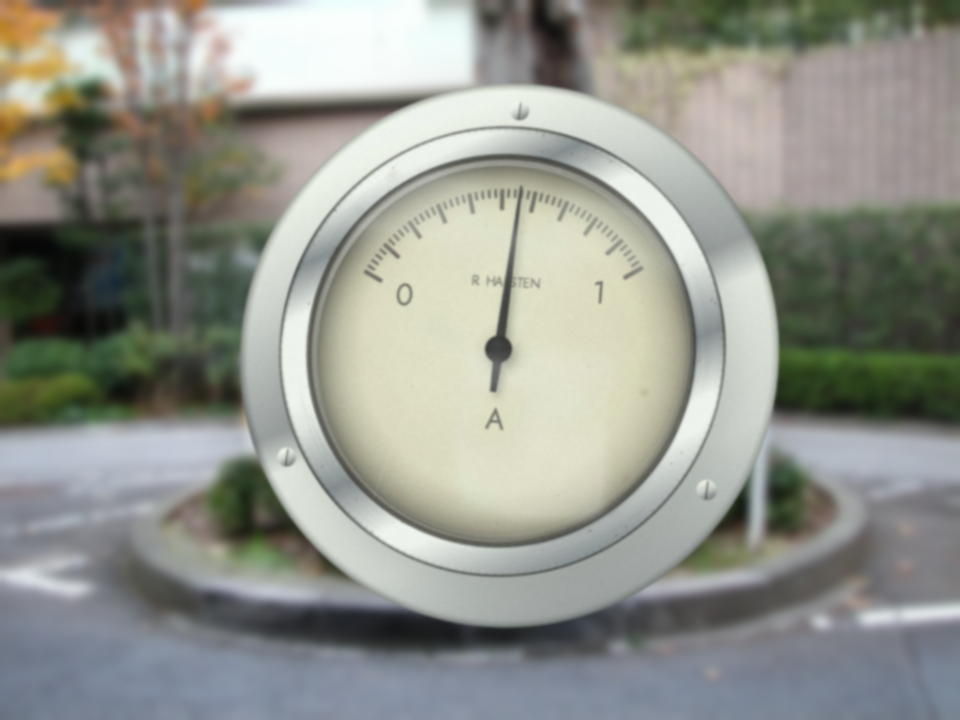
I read 0.56 (A)
